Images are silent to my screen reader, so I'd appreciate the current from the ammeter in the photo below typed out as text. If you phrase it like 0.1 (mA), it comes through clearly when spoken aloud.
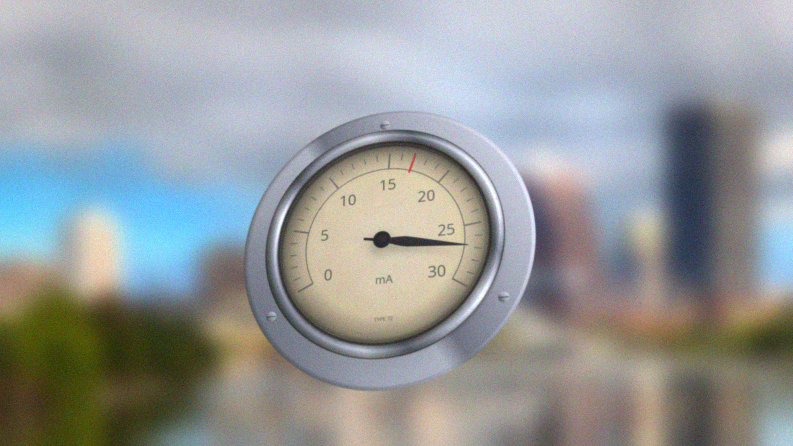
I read 27 (mA)
